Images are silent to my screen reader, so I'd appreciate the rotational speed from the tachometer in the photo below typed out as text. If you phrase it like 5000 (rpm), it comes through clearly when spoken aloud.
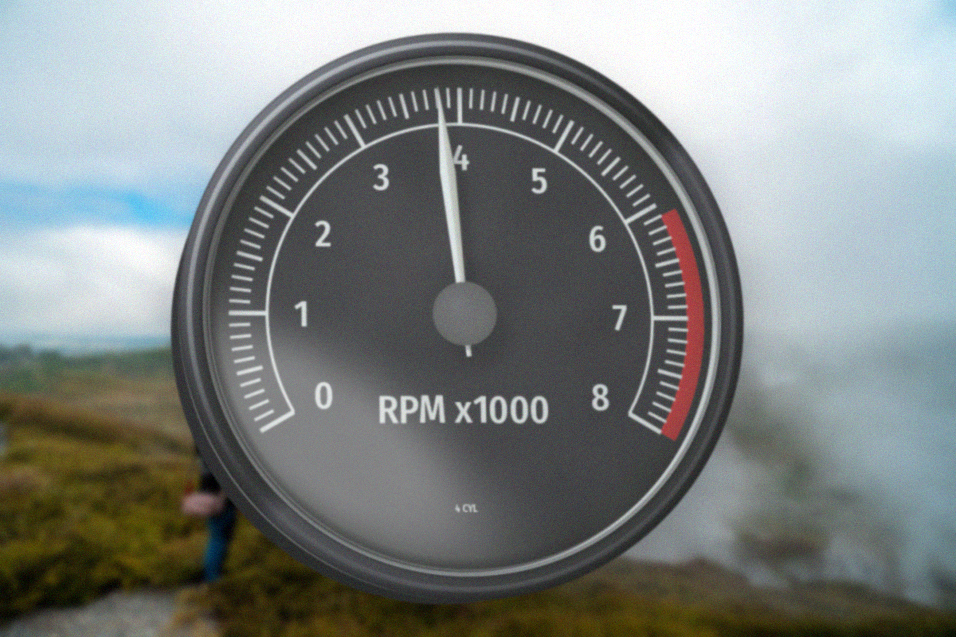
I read 3800 (rpm)
